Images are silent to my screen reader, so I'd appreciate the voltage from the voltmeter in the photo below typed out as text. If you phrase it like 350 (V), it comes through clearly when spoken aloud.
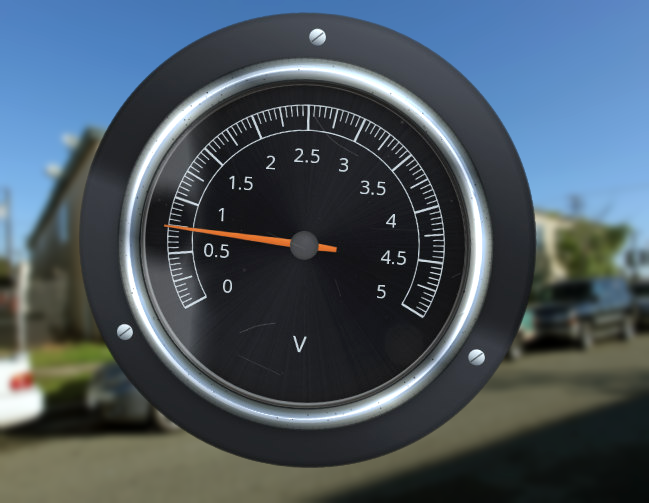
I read 0.75 (V)
